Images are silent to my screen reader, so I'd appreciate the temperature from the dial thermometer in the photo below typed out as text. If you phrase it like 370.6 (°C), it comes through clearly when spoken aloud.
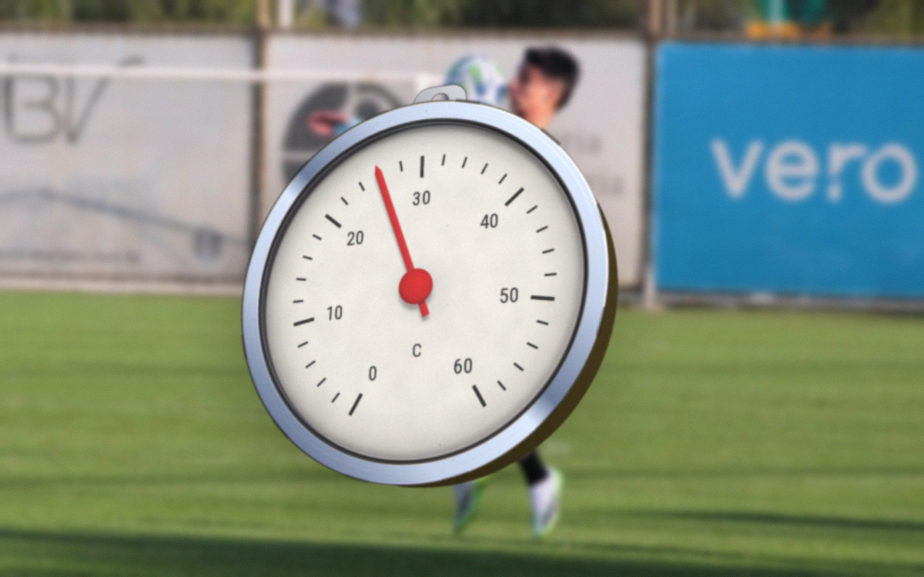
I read 26 (°C)
